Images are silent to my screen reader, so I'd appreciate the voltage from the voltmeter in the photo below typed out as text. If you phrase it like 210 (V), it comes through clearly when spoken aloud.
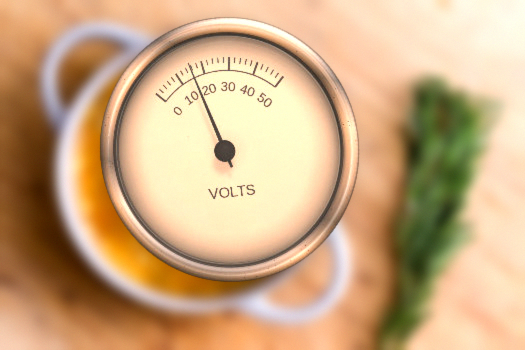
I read 16 (V)
